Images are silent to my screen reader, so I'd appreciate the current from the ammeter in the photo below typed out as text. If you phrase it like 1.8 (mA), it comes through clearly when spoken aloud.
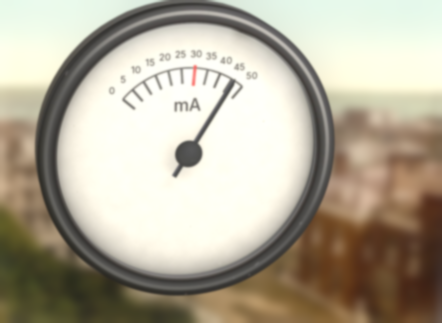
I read 45 (mA)
